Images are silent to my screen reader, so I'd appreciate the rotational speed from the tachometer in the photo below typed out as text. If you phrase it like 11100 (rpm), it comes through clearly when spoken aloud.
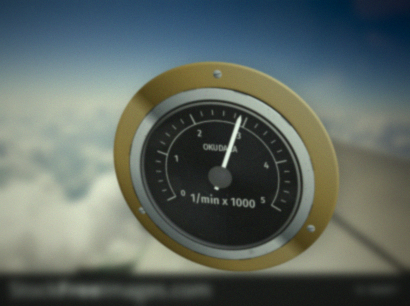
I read 2900 (rpm)
